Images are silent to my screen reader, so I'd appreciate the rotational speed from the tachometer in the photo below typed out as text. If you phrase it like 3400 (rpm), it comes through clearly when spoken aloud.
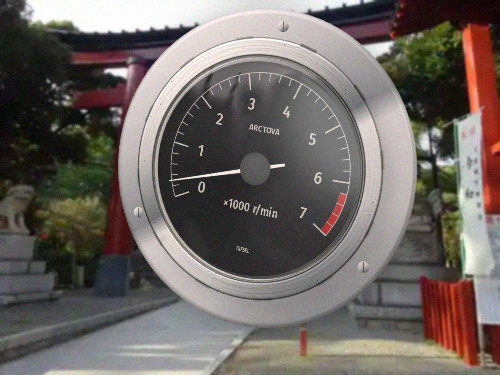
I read 300 (rpm)
